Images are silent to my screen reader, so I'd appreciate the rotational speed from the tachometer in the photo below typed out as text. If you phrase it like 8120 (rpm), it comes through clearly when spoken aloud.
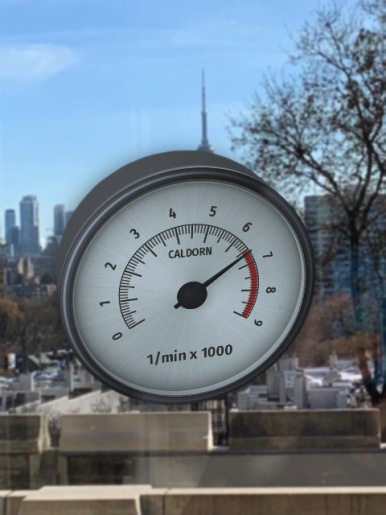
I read 6500 (rpm)
